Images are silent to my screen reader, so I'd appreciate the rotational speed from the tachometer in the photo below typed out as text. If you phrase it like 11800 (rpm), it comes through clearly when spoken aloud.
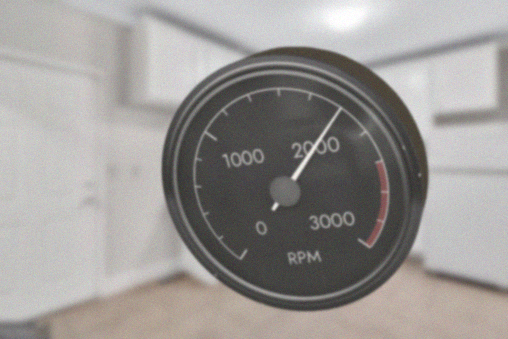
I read 2000 (rpm)
